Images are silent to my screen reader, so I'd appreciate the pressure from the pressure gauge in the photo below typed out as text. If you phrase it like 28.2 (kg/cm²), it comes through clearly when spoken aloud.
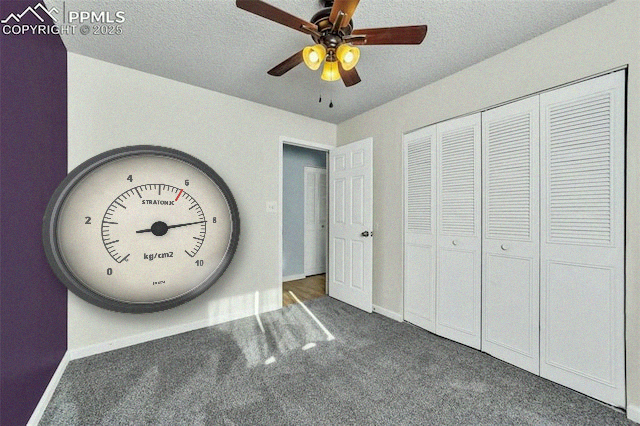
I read 8 (kg/cm²)
